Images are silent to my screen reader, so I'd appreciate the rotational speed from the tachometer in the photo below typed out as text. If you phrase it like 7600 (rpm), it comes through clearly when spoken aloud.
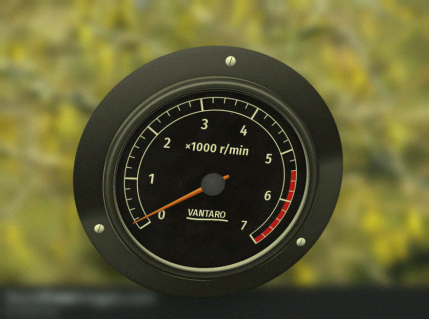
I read 200 (rpm)
